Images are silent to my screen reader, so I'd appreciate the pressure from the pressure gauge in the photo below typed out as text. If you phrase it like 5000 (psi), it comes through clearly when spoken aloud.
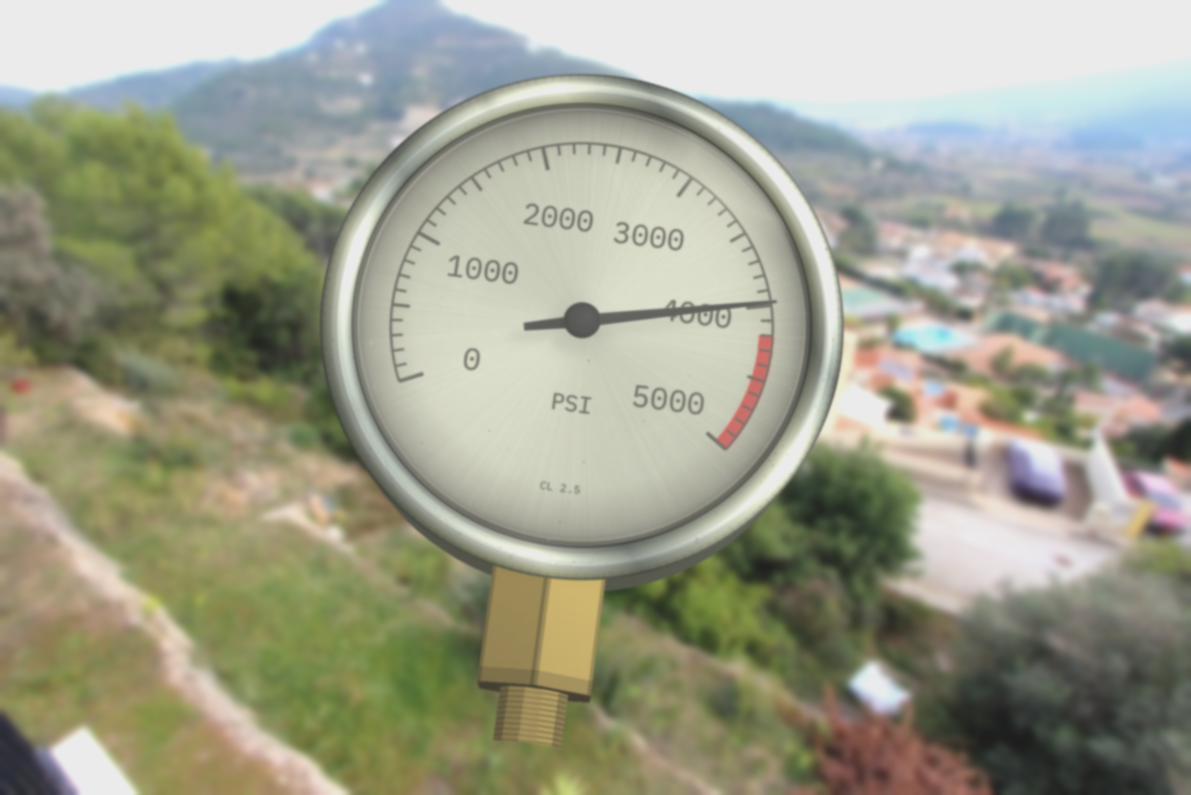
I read 4000 (psi)
